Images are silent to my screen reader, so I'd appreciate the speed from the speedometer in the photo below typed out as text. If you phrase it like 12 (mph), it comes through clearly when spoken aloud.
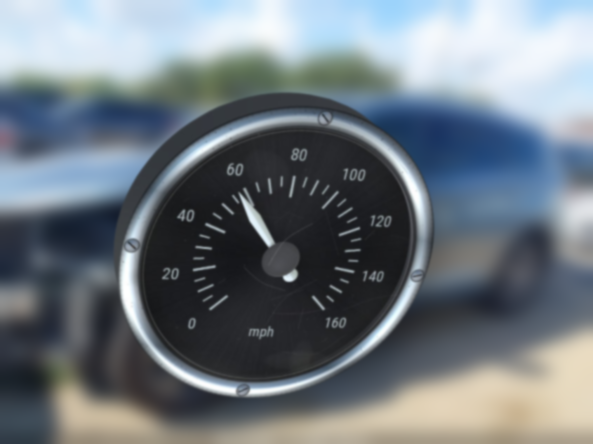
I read 57.5 (mph)
